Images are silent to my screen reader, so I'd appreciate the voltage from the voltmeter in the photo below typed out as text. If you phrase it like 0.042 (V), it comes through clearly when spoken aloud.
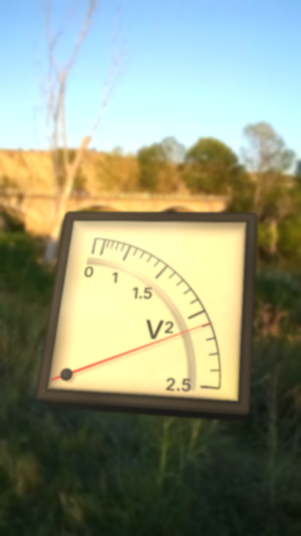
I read 2.1 (V)
